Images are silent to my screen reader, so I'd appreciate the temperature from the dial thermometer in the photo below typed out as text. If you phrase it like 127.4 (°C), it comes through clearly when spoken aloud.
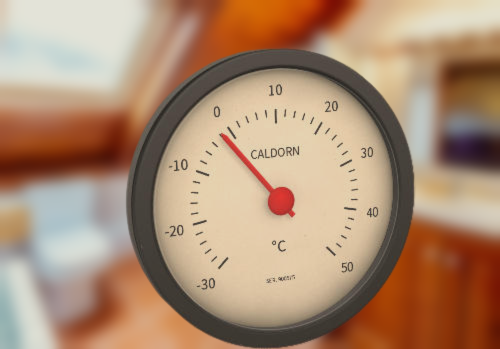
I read -2 (°C)
